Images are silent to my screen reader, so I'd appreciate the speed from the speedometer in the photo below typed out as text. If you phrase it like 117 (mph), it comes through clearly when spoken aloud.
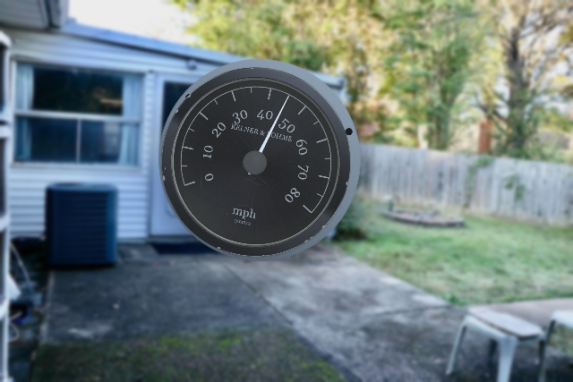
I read 45 (mph)
